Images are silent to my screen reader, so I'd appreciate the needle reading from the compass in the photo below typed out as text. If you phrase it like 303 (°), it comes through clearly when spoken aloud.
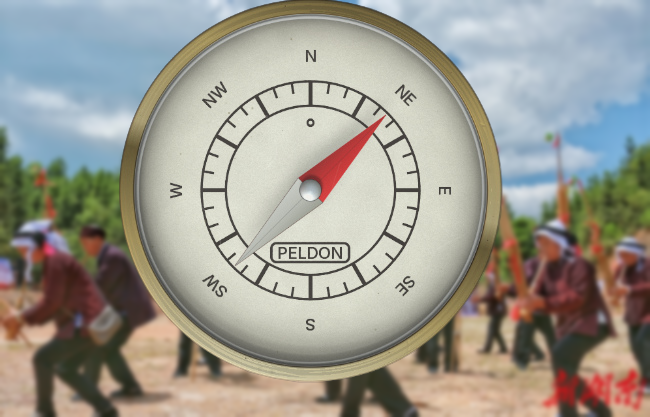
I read 45 (°)
